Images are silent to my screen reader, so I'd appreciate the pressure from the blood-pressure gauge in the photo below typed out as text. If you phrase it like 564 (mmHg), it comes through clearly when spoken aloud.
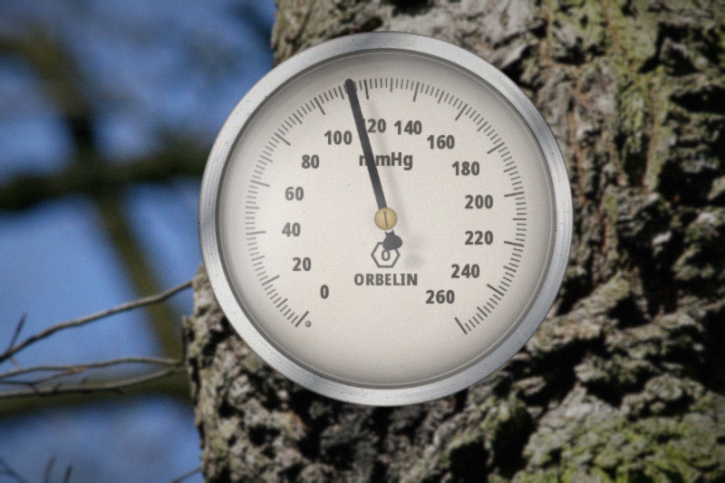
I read 114 (mmHg)
